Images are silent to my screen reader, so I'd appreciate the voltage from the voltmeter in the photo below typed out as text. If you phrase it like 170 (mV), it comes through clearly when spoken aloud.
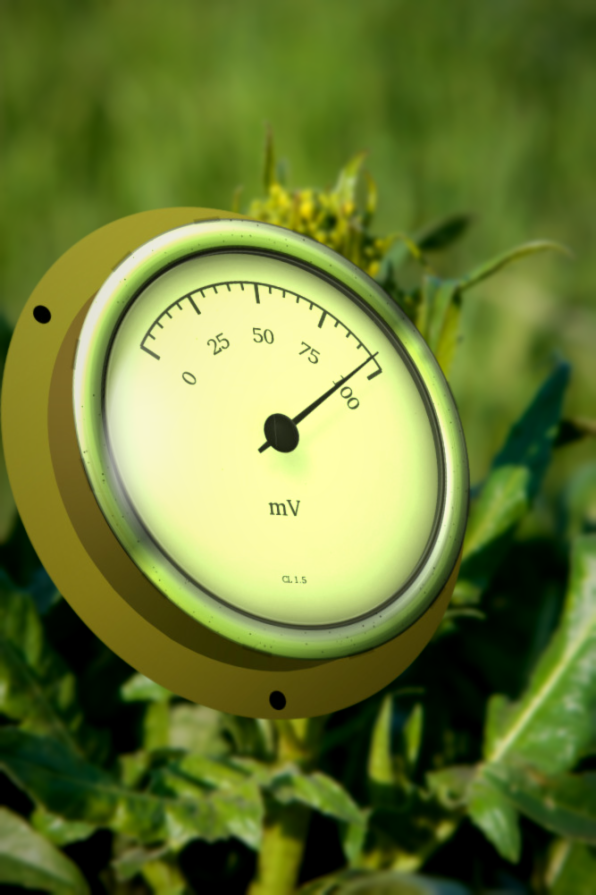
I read 95 (mV)
